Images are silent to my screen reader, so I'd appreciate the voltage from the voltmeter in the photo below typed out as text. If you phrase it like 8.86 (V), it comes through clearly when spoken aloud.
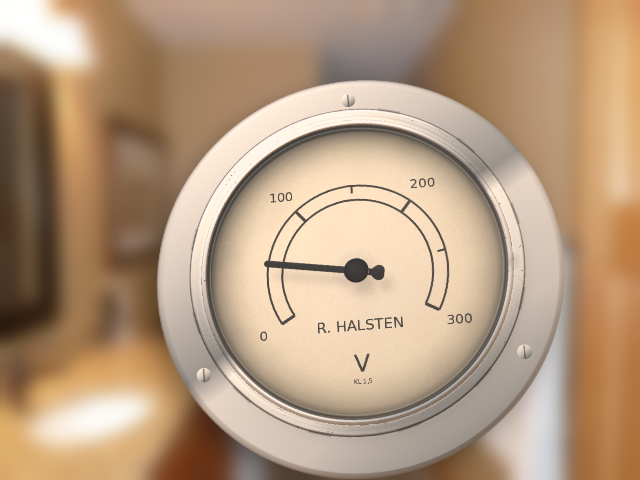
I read 50 (V)
